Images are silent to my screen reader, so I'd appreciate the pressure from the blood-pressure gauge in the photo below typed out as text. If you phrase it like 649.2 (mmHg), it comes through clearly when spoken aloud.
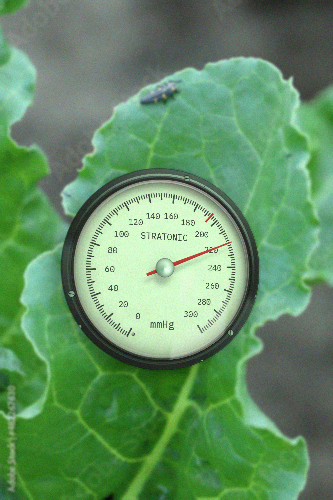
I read 220 (mmHg)
